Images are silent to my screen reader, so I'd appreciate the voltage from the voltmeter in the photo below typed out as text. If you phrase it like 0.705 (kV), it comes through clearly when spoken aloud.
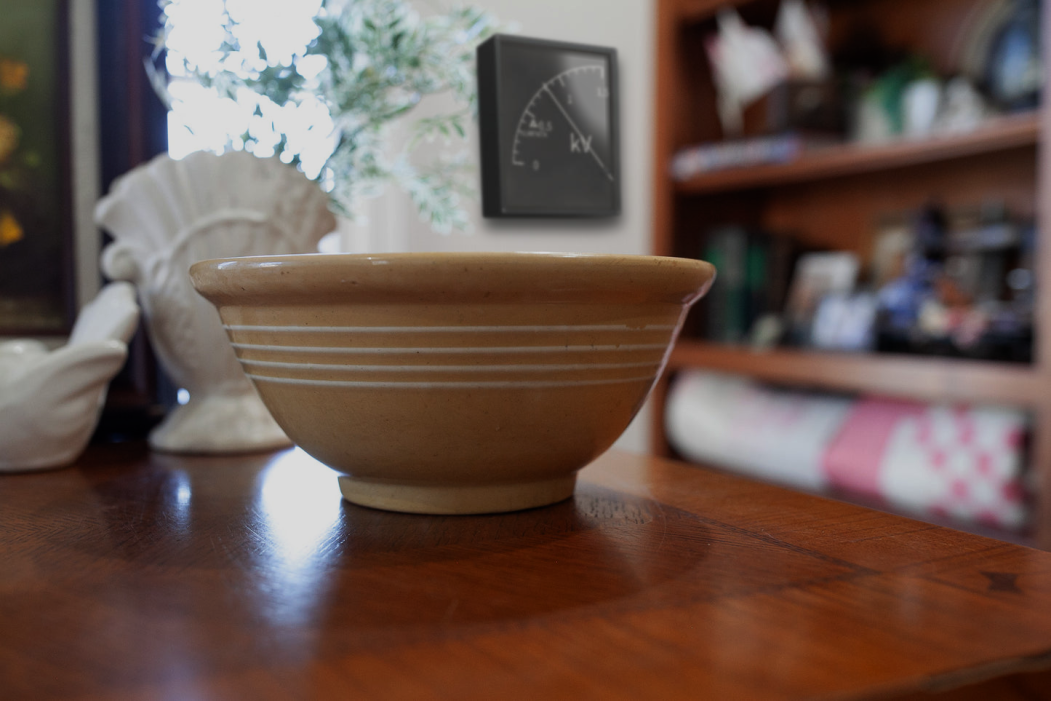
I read 0.8 (kV)
